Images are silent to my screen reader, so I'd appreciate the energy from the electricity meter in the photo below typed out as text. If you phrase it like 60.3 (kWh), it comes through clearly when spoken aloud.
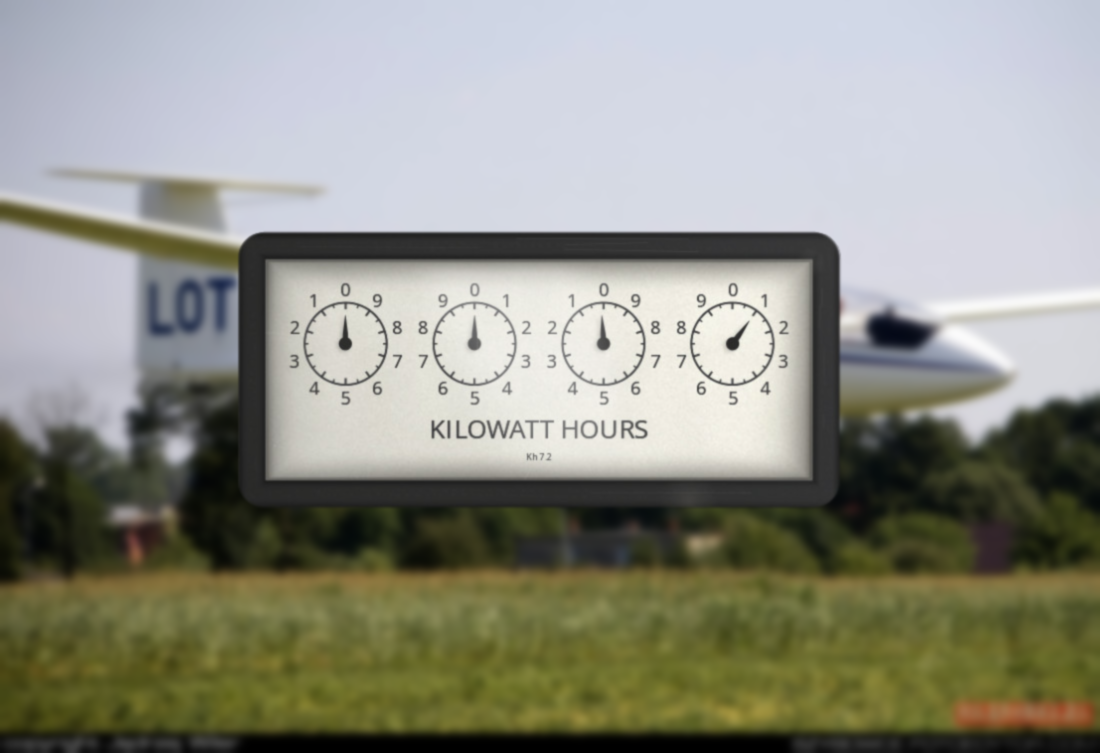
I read 1 (kWh)
